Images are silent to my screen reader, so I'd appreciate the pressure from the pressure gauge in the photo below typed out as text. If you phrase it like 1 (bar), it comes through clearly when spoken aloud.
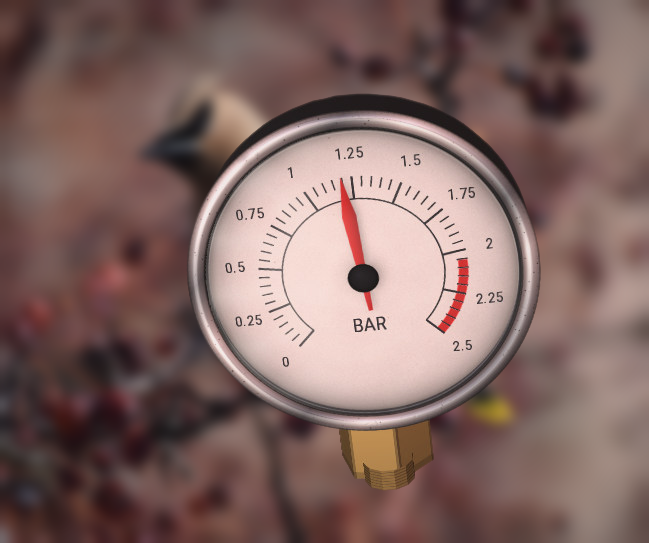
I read 1.2 (bar)
